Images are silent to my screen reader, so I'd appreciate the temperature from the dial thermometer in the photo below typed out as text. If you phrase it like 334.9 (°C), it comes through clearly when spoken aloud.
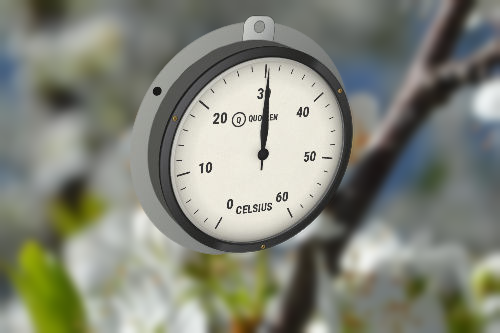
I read 30 (°C)
